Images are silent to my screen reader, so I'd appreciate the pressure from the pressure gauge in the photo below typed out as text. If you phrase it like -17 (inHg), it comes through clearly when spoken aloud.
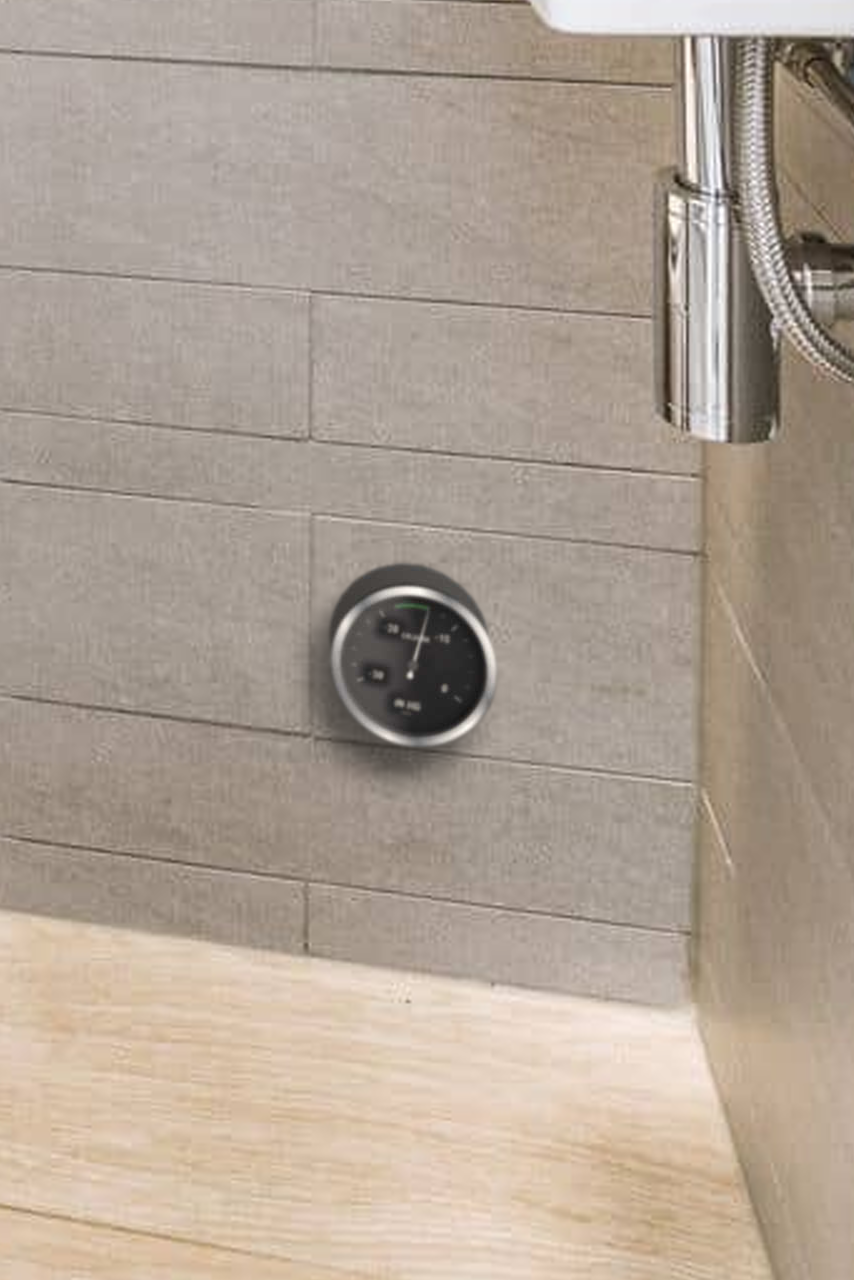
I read -14 (inHg)
